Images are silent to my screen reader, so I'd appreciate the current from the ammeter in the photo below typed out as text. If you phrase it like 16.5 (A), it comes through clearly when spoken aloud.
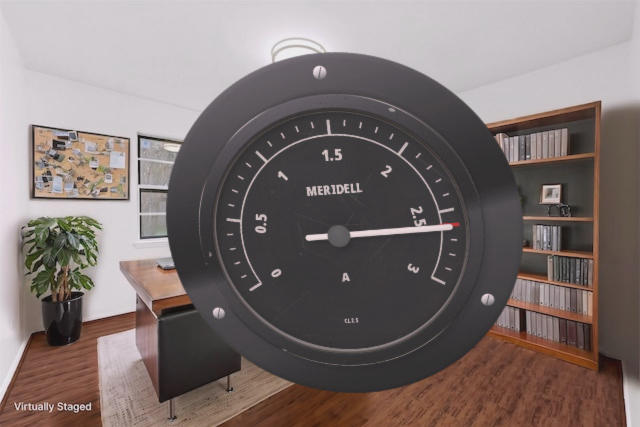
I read 2.6 (A)
